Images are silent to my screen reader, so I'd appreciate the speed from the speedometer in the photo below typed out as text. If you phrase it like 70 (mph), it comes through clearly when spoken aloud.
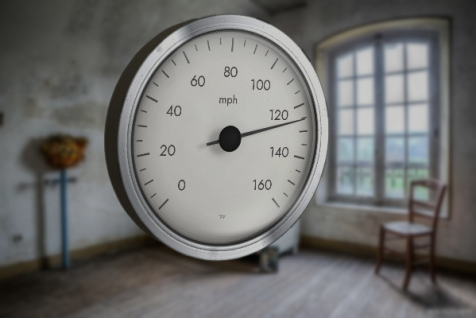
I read 125 (mph)
